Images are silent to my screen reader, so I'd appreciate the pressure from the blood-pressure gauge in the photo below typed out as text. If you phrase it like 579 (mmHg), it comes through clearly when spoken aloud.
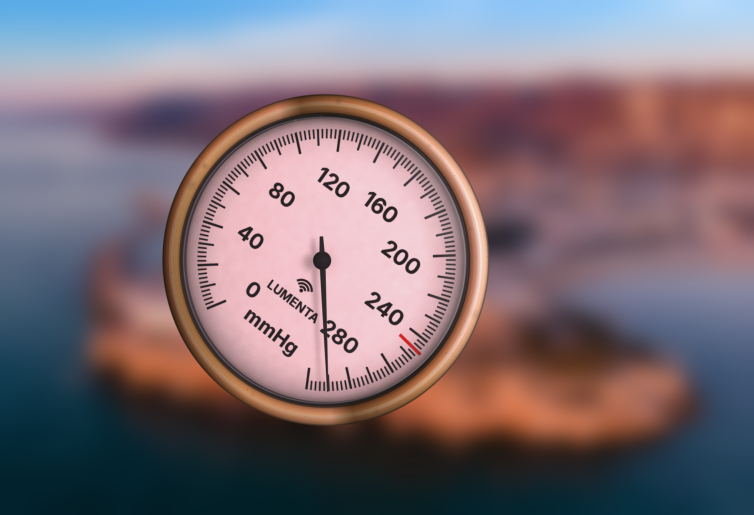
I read 290 (mmHg)
